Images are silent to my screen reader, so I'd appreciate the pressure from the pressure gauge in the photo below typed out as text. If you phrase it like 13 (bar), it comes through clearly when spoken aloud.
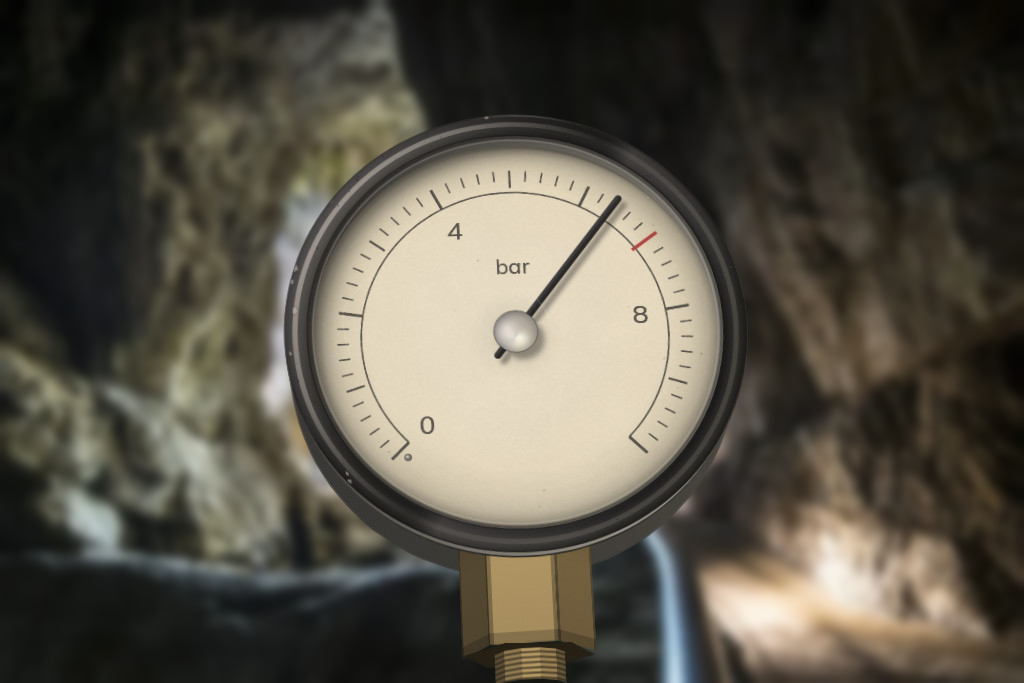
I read 6.4 (bar)
